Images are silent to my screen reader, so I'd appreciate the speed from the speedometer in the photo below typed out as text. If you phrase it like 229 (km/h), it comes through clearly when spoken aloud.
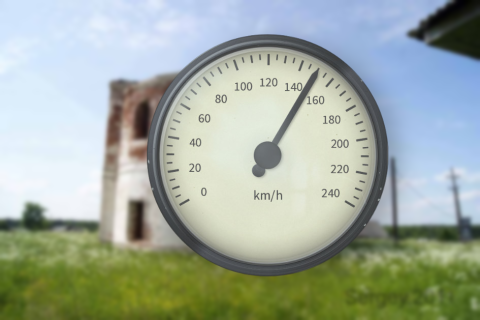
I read 150 (km/h)
